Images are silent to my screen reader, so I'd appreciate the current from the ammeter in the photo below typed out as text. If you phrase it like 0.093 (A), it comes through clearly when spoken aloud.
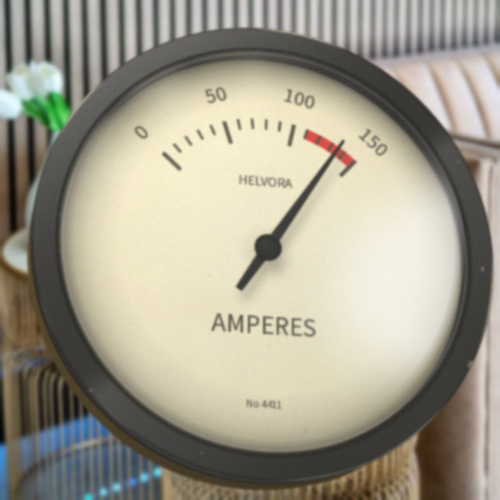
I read 135 (A)
